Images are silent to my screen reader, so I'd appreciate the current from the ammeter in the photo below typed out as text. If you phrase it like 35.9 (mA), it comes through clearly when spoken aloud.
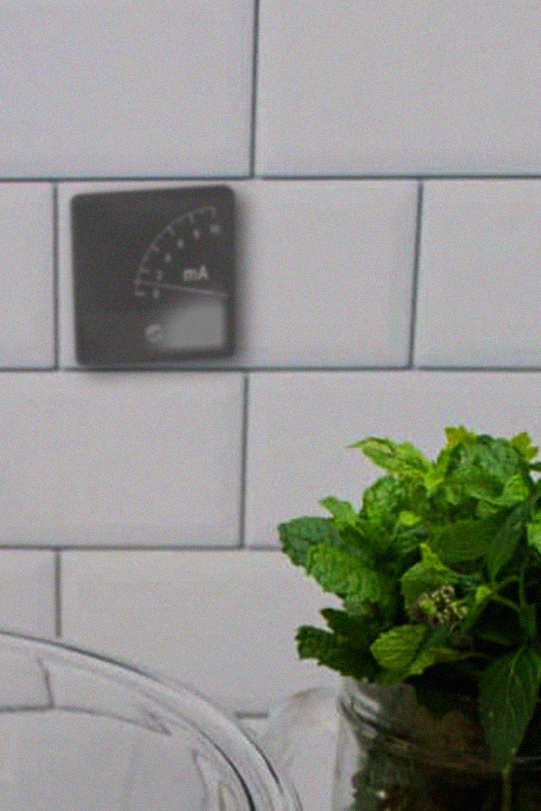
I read 1 (mA)
